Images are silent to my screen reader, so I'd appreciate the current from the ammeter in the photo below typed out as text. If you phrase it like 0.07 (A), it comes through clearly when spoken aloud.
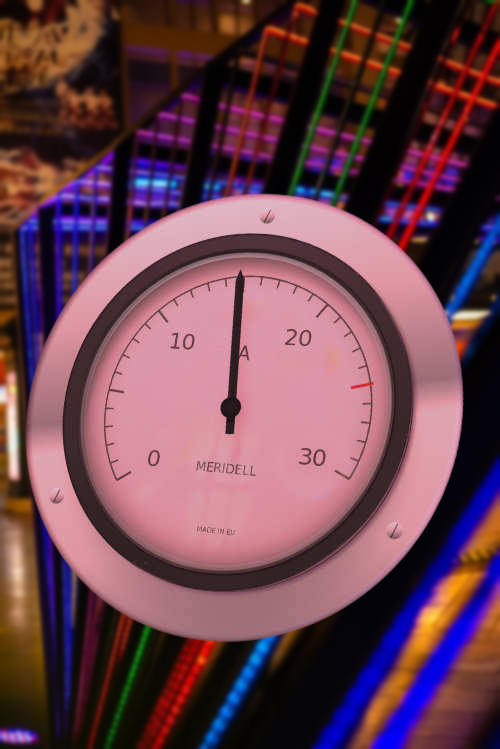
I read 15 (A)
